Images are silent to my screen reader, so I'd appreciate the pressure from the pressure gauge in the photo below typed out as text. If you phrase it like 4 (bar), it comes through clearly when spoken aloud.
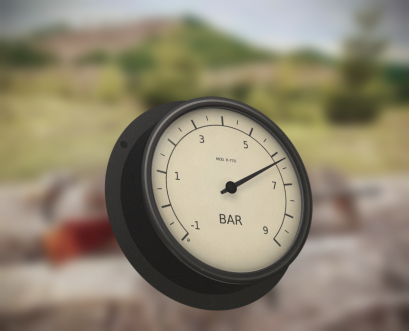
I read 6.25 (bar)
